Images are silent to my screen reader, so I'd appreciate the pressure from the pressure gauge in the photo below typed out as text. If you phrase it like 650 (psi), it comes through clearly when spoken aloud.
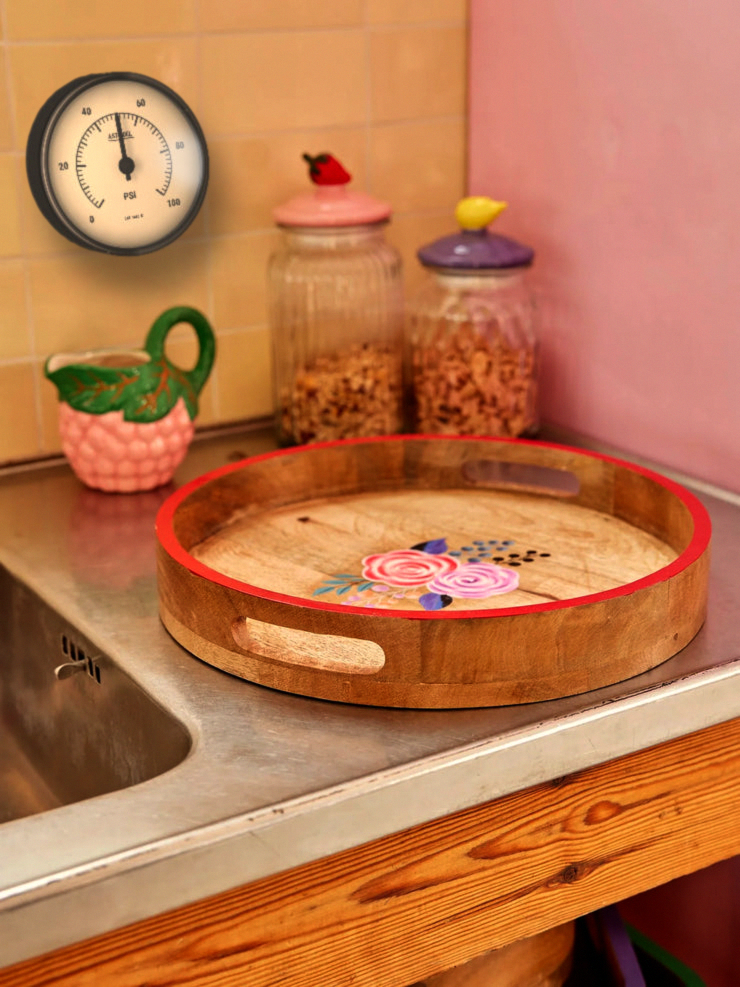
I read 50 (psi)
